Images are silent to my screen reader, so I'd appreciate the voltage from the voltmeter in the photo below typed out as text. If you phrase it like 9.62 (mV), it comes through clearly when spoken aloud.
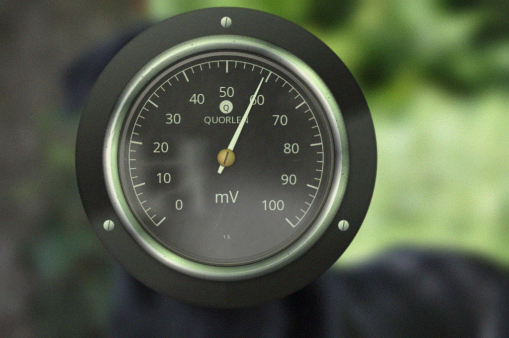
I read 59 (mV)
